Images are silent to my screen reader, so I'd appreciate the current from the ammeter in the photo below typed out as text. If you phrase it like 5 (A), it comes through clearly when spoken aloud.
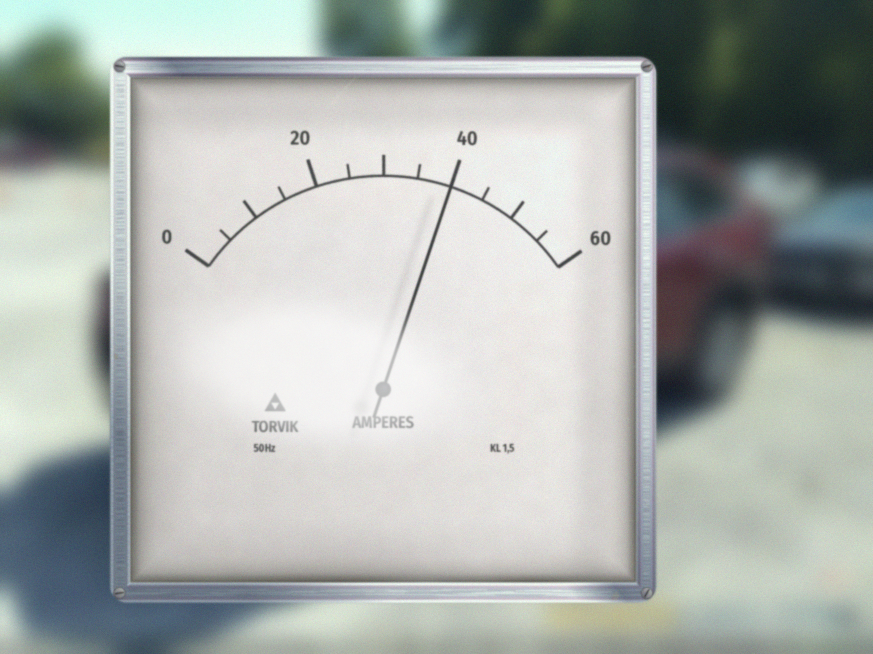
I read 40 (A)
